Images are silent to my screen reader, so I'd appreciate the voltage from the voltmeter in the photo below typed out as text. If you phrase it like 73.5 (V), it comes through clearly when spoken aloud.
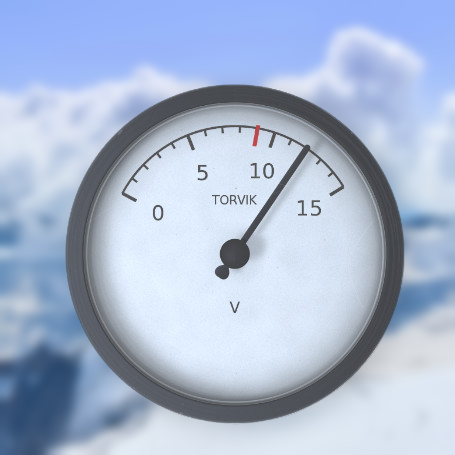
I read 12 (V)
